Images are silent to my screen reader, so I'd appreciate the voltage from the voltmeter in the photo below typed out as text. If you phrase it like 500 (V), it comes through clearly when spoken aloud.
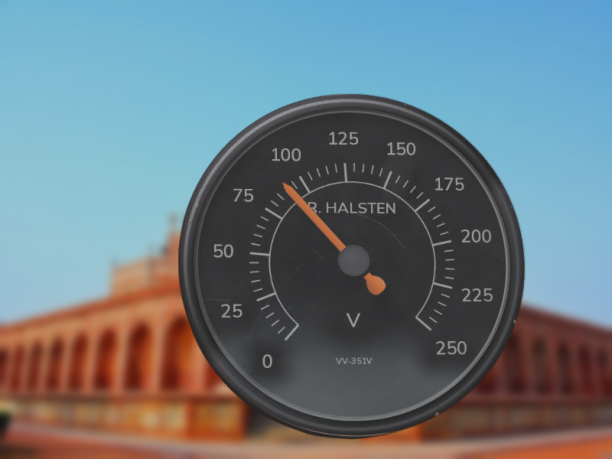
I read 90 (V)
